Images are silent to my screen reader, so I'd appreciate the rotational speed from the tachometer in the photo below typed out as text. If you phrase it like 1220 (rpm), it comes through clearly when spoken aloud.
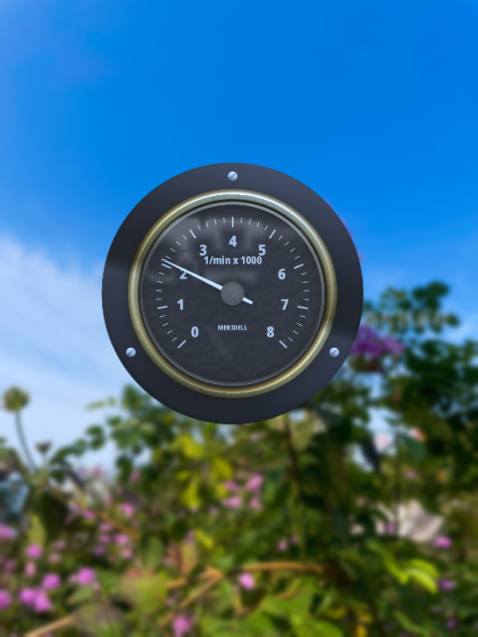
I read 2100 (rpm)
